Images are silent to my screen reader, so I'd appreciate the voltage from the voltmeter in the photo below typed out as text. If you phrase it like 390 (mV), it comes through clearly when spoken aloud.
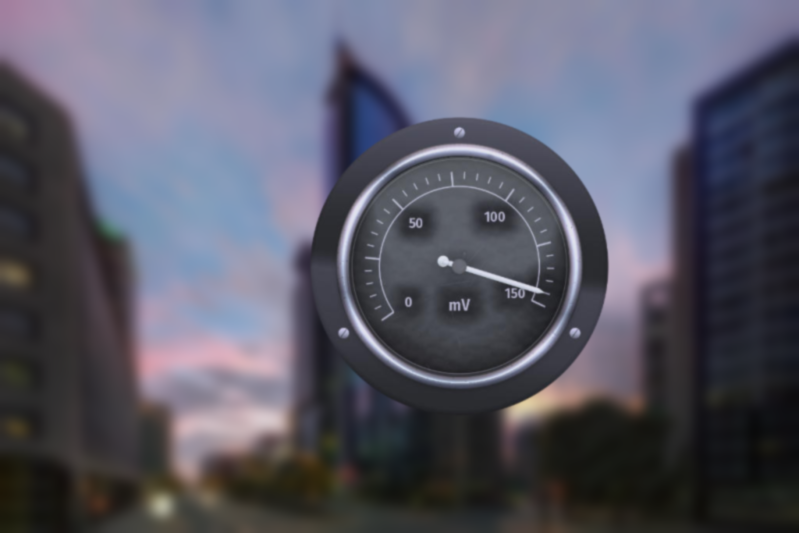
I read 145 (mV)
